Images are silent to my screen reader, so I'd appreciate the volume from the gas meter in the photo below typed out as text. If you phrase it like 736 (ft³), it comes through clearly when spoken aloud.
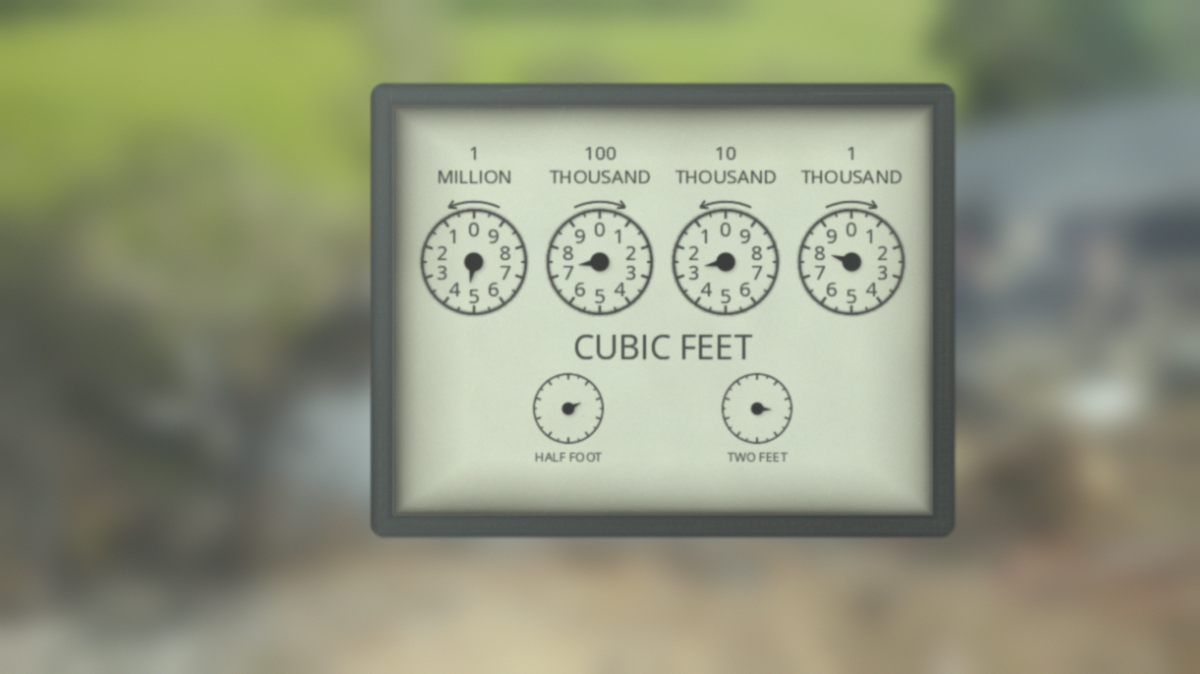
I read 472800 (ft³)
